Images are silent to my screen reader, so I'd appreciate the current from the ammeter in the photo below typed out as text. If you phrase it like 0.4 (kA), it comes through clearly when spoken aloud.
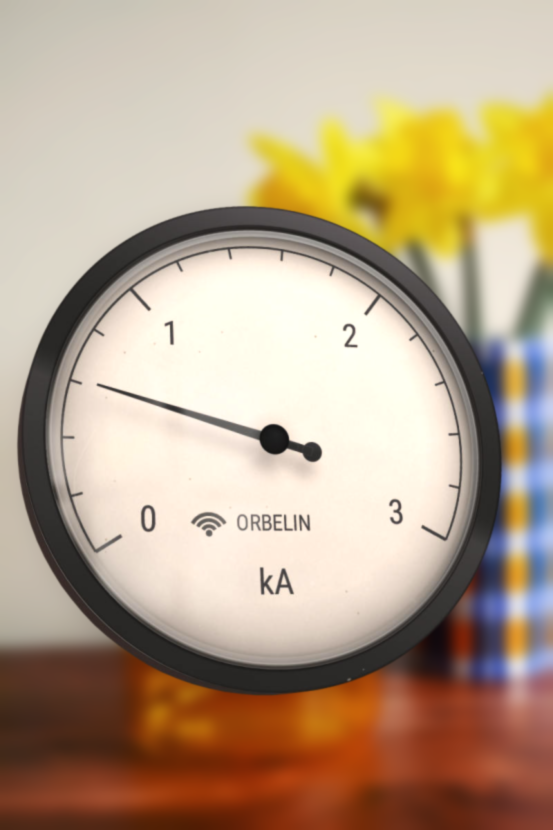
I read 0.6 (kA)
